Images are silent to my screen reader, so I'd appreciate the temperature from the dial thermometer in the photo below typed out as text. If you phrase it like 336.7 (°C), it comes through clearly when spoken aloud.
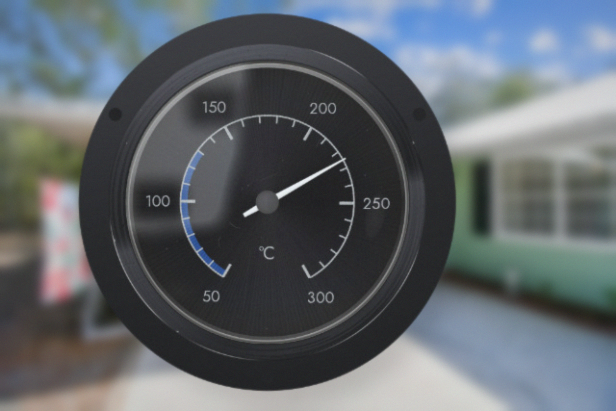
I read 225 (°C)
